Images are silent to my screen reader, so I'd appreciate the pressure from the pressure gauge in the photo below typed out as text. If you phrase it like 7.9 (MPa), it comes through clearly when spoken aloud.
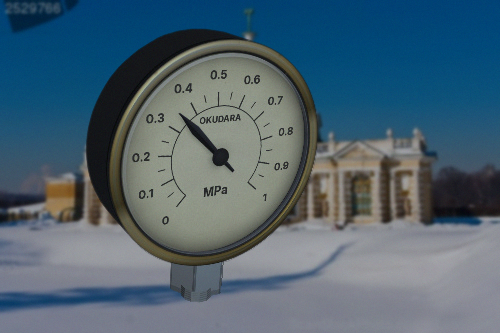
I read 0.35 (MPa)
